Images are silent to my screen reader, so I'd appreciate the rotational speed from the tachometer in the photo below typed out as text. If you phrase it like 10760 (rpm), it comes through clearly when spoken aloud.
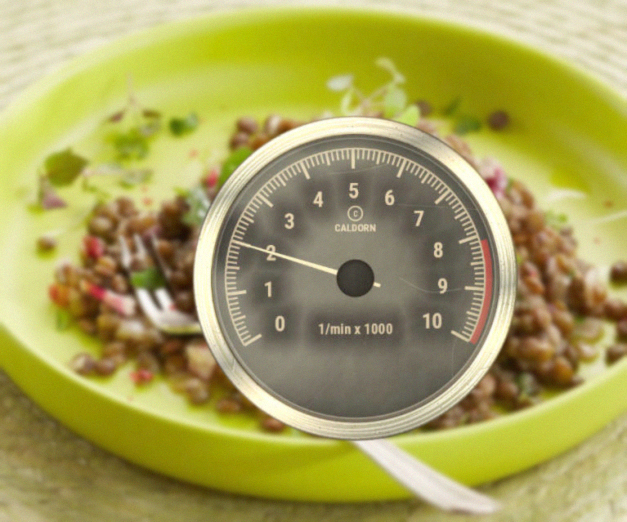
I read 2000 (rpm)
